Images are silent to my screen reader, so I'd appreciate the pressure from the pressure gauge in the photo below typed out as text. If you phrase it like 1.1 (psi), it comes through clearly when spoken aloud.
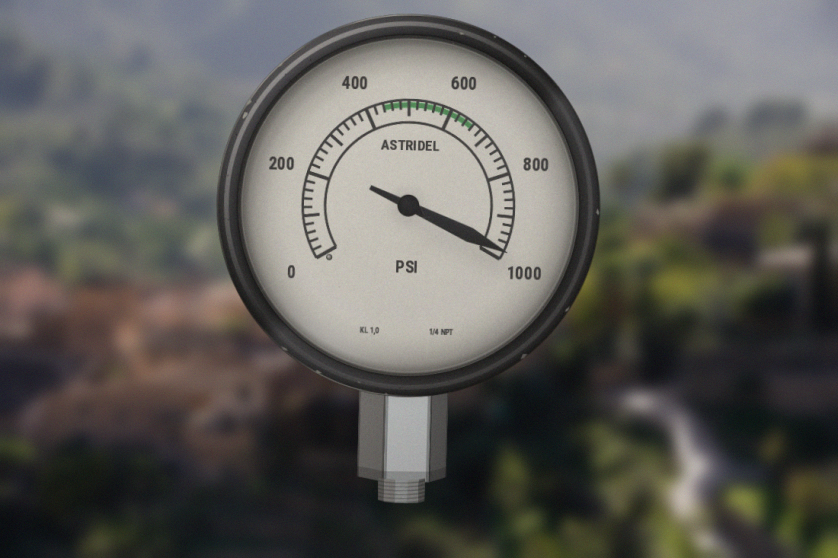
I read 980 (psi)
